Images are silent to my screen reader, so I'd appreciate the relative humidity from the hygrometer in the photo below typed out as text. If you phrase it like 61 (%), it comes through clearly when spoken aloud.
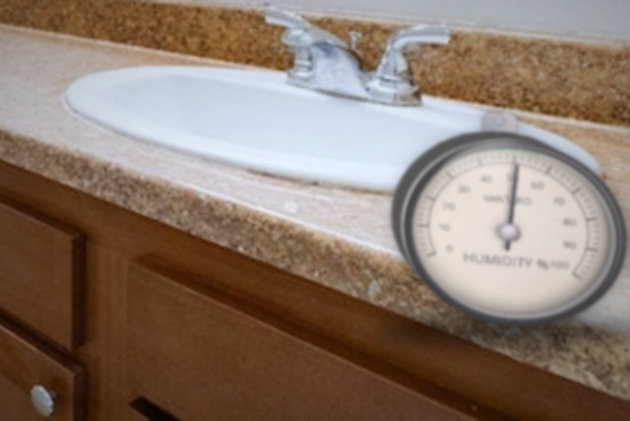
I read 50 (%)
